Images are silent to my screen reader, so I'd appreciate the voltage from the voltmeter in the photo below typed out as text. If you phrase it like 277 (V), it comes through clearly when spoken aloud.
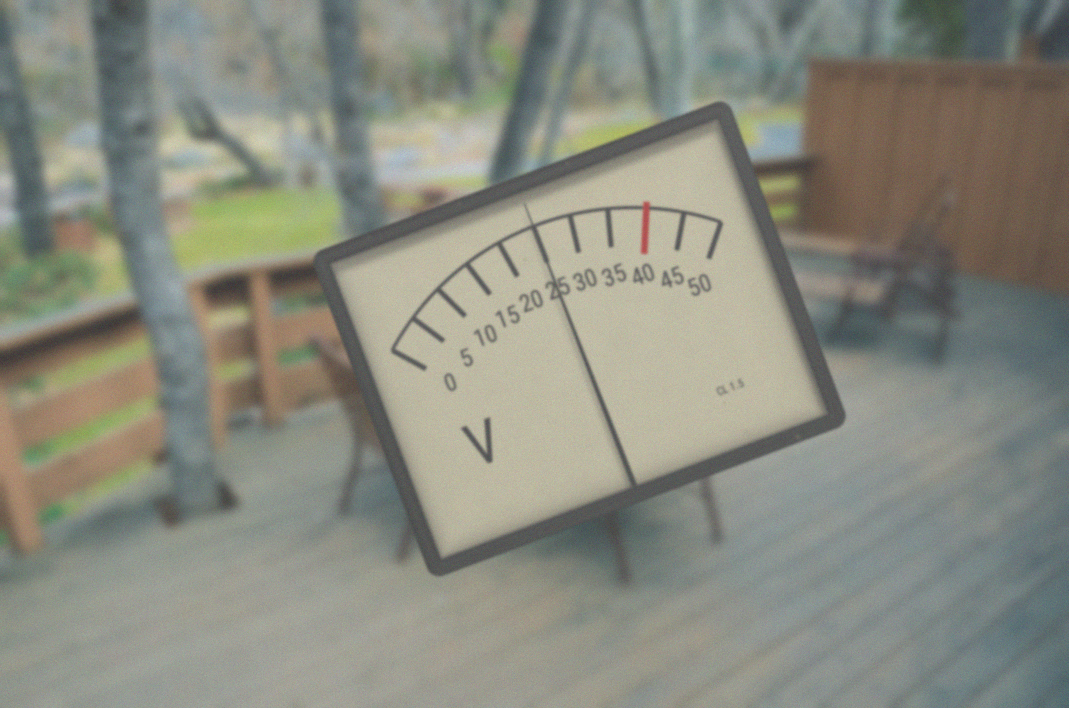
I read 25 (V)
